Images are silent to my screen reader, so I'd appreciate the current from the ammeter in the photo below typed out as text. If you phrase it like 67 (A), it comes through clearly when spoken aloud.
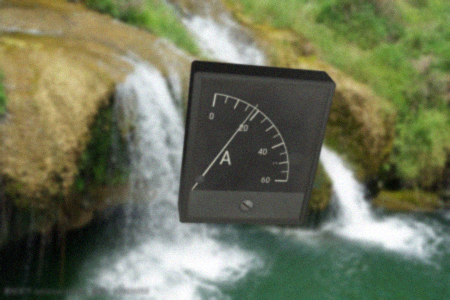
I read 17.5 (A)
